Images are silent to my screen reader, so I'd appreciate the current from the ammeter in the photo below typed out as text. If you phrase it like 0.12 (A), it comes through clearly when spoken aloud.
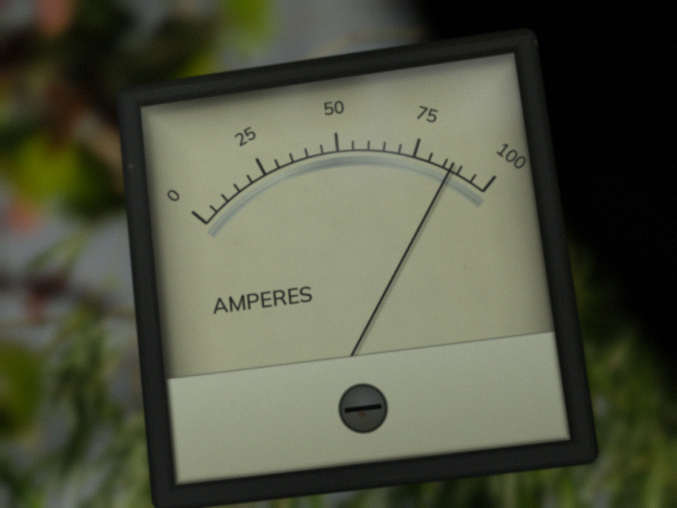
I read 87.5 (A)
